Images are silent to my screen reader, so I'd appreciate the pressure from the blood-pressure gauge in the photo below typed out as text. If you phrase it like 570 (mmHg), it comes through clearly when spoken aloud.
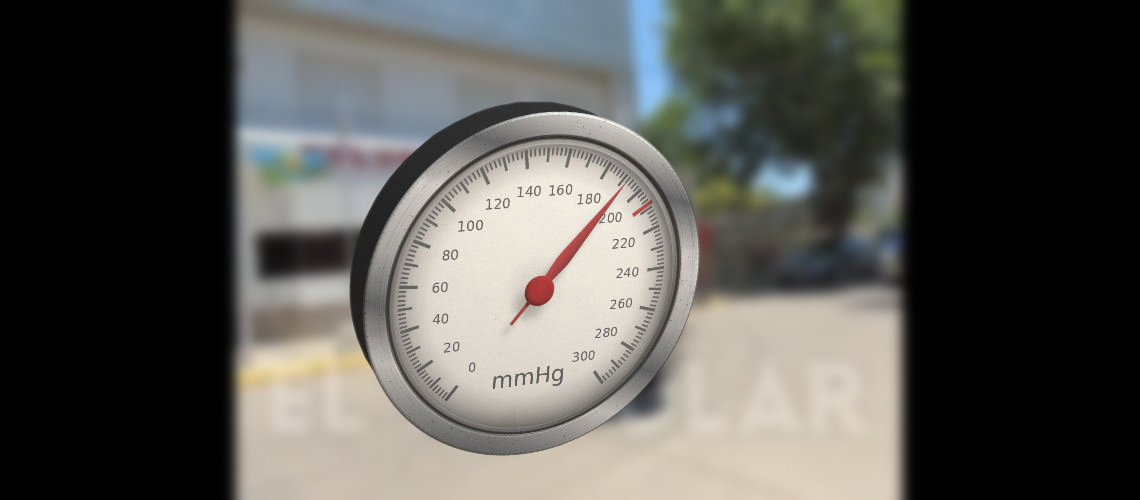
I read 190 (mmHg)
